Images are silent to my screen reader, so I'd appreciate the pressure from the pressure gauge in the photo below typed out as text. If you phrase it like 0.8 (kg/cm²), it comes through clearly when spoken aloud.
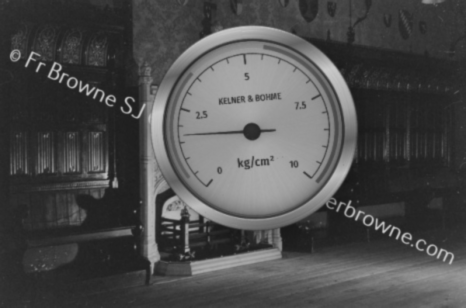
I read 1.75 (kg/cm²)
